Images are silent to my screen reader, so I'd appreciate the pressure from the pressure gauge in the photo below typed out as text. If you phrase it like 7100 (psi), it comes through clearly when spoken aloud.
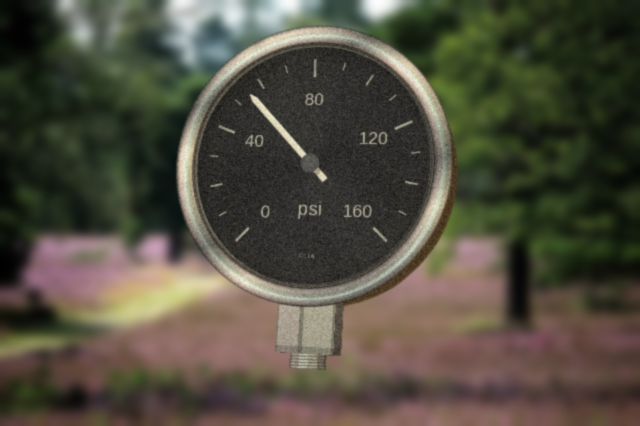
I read 55 (psi)
